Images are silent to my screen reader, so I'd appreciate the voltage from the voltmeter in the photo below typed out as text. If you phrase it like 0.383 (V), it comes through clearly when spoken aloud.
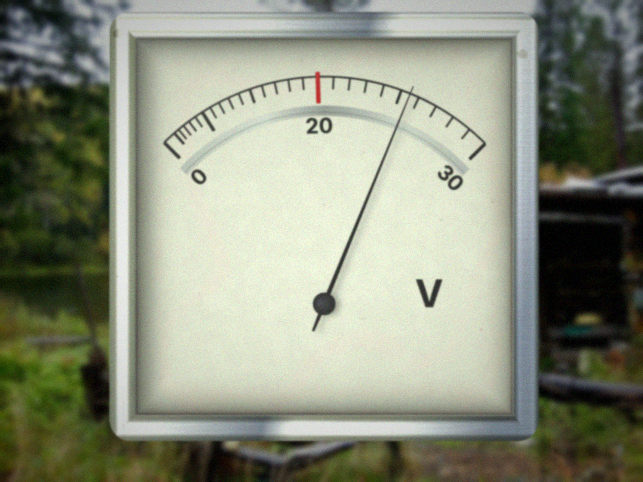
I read 25.5 (V)
